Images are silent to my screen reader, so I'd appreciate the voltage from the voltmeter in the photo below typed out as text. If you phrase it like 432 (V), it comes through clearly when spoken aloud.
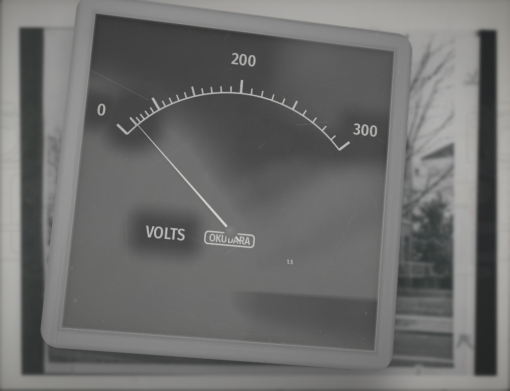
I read 50 (V)
